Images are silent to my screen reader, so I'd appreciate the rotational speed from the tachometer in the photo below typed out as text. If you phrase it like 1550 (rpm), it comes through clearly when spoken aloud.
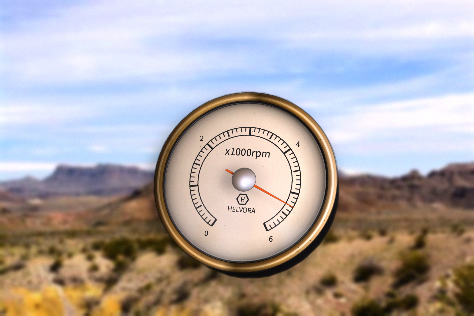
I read 5300 (rpm)
